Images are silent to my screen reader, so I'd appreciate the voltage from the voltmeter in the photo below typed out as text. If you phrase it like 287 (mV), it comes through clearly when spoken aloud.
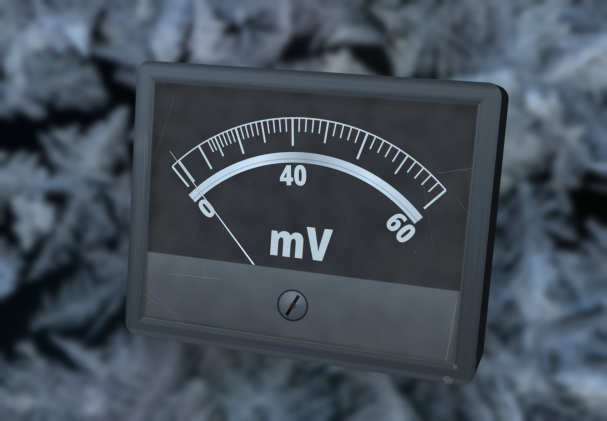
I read 10 (mV)
